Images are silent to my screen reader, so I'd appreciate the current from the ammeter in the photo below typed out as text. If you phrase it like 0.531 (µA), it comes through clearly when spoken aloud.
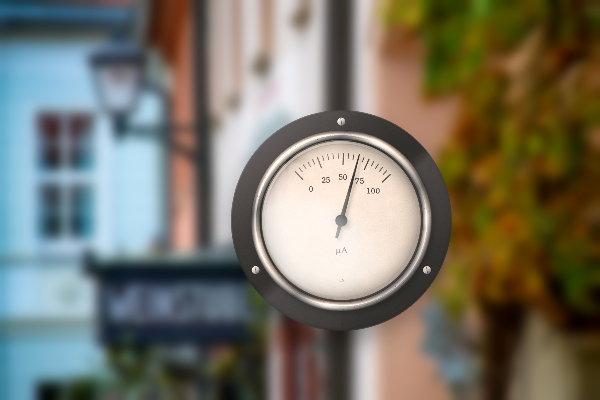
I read 65 (µA)
